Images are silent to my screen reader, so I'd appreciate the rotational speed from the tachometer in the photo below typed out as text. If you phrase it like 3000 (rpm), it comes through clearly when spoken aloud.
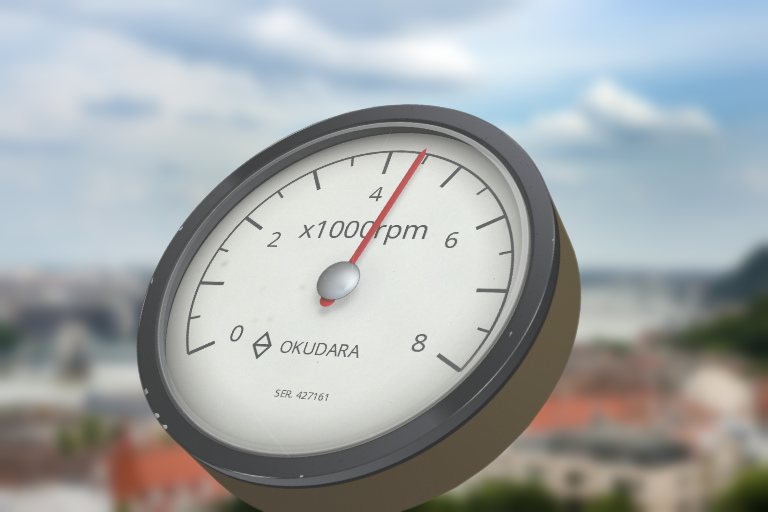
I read 4500 (rpm)
